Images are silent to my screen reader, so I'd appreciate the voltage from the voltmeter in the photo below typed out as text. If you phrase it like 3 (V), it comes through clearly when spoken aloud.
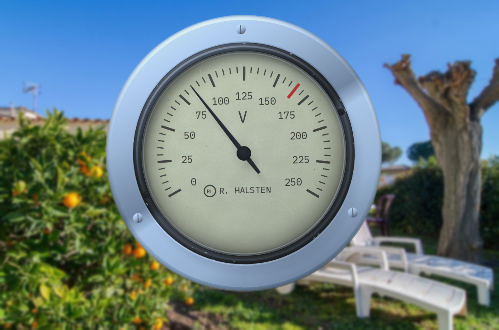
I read 85 (V)
